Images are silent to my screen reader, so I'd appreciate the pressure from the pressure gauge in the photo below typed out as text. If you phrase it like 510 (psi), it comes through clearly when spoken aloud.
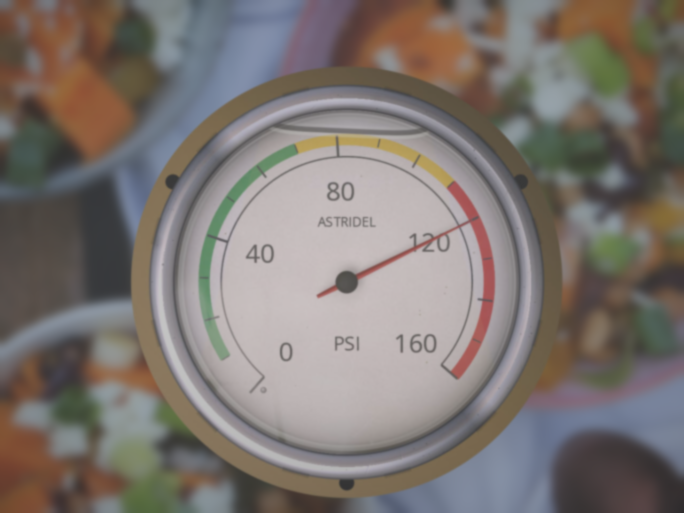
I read 120 (psi)
